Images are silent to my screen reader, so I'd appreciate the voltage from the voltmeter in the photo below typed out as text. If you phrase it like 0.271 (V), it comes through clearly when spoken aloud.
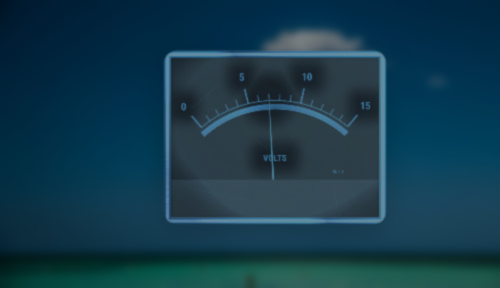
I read 7 (V)
